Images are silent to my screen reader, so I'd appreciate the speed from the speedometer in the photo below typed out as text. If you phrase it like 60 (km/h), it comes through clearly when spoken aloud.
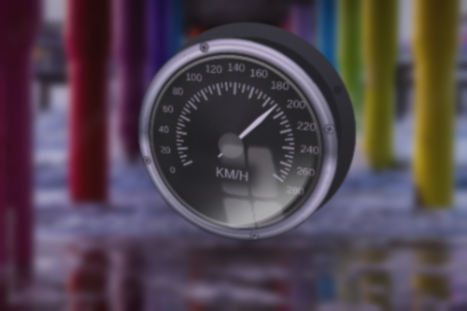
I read 190 (km/h)
